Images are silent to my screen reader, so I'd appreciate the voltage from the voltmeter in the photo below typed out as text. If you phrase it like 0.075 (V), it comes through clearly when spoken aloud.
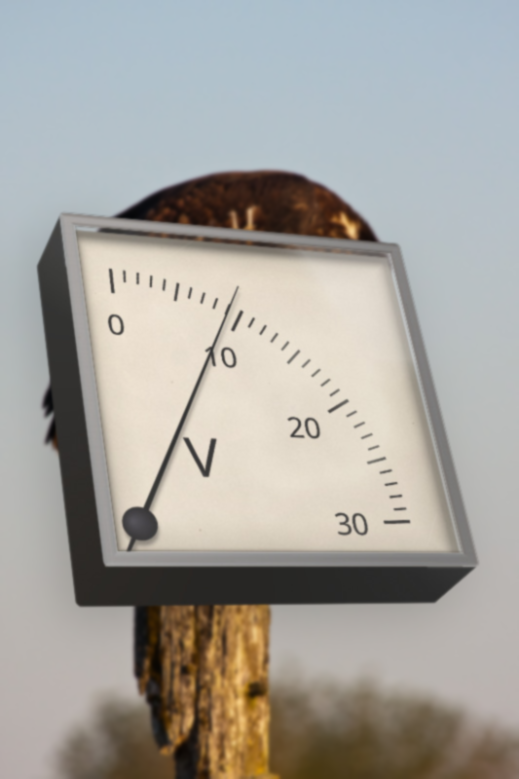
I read 9 (V)
